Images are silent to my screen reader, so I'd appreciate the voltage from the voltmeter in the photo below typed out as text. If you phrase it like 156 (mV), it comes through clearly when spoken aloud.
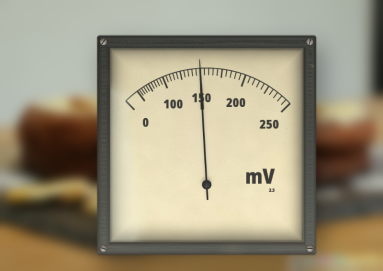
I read 150 (mV)
